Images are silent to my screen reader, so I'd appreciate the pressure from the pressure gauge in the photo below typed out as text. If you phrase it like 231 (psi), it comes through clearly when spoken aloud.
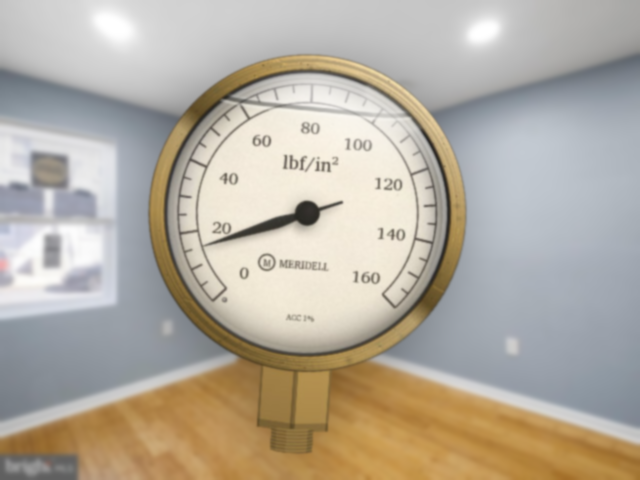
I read 15 (psi)
